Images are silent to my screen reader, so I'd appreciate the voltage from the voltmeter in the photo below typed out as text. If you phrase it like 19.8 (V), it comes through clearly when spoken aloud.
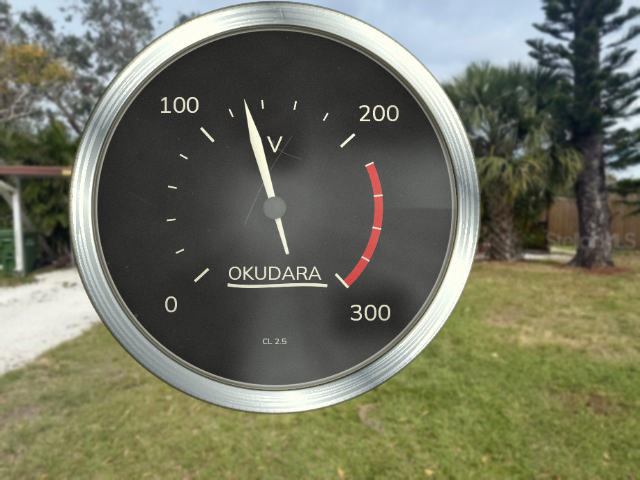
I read 130 (V)
